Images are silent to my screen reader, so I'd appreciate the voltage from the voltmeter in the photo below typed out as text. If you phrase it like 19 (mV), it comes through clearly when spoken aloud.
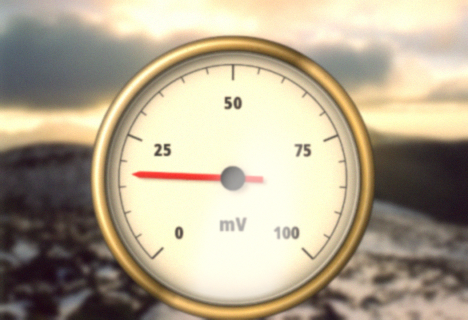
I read 17.5 (mV)
